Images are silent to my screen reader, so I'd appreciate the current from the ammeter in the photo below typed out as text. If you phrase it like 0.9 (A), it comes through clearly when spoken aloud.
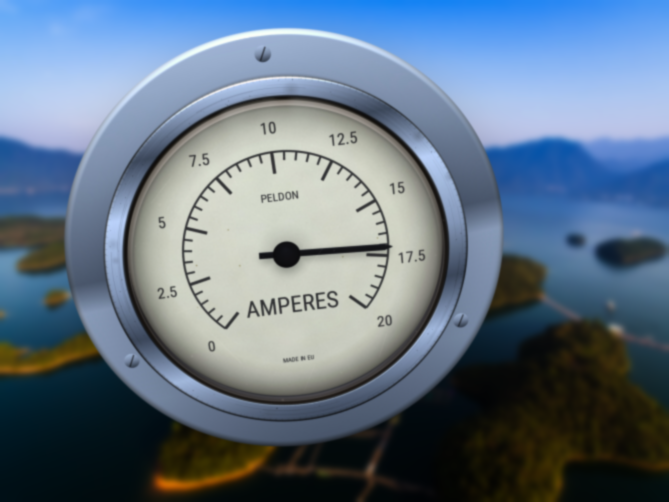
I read 17 (A)
